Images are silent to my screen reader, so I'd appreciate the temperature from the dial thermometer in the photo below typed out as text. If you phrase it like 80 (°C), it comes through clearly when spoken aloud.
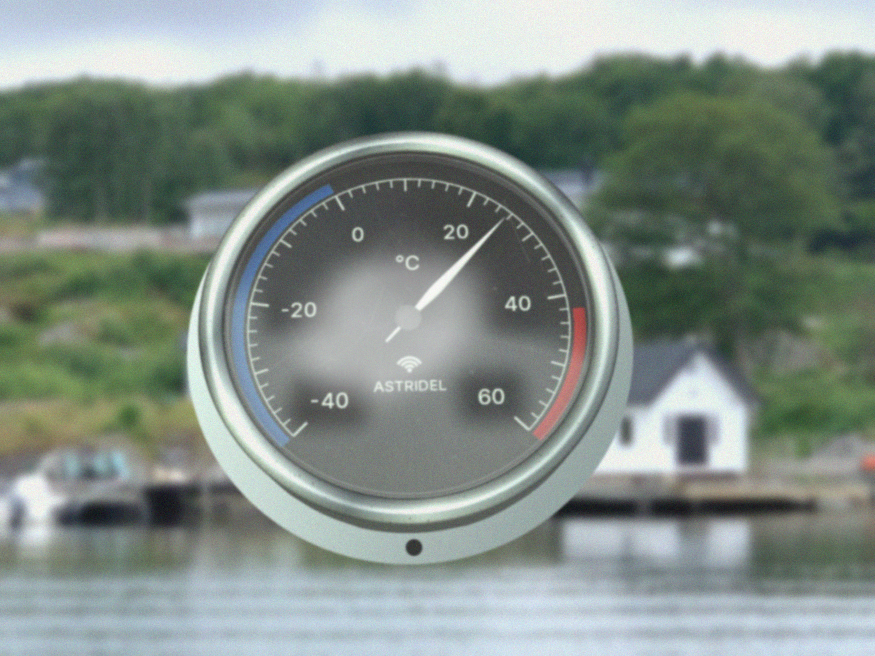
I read 26 (°C)
